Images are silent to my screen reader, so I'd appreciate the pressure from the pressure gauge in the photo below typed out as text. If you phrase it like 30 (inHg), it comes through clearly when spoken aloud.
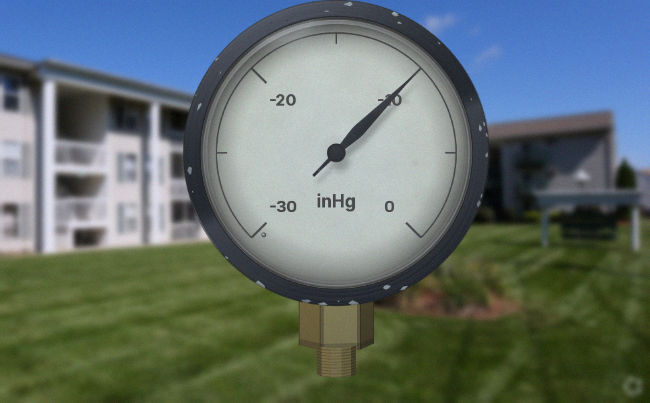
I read -10 (inHg)
